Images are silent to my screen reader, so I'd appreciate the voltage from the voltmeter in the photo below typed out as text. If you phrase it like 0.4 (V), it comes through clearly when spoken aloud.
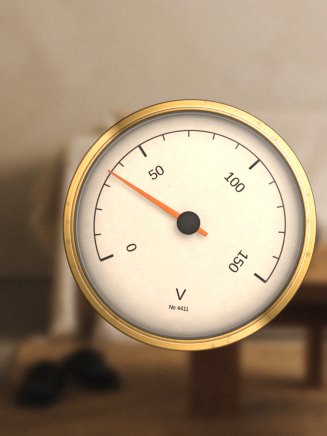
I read 35 (V)
